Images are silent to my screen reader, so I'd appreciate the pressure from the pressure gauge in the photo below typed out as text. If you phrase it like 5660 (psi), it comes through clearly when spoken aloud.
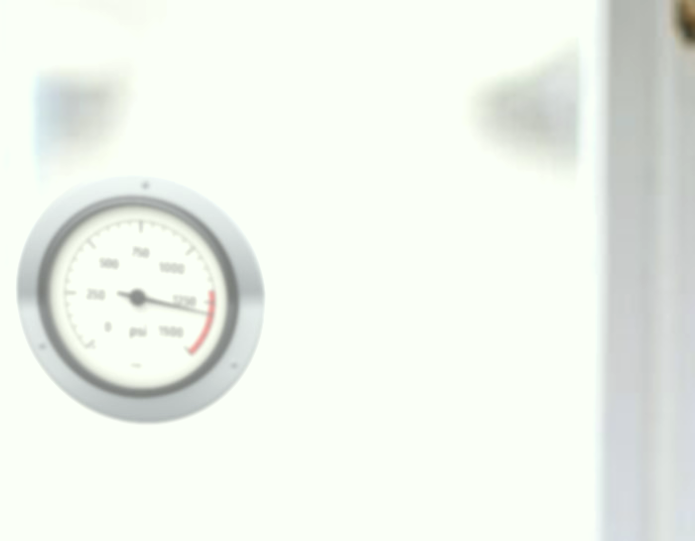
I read 1300 (psi)
